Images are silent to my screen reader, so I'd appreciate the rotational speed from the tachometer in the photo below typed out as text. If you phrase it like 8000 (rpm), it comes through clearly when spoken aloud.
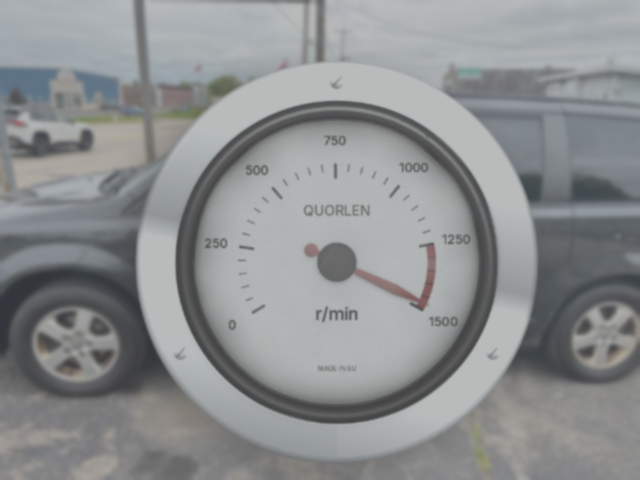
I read 1475 (rpm)
